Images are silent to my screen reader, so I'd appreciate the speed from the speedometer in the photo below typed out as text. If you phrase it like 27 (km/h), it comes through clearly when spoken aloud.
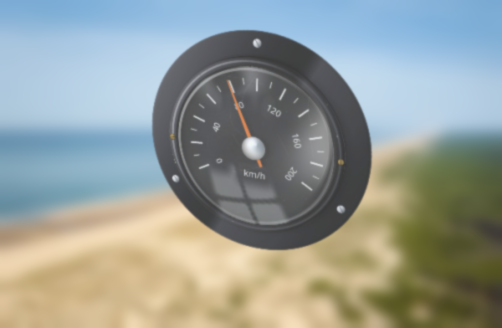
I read 80 (km/h)
